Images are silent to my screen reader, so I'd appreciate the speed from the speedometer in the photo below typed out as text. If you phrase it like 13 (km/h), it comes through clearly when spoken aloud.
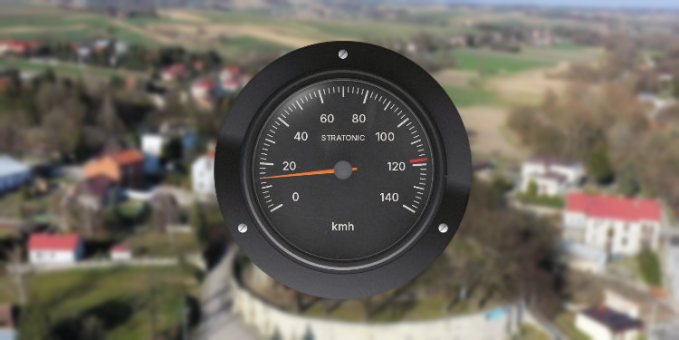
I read 14 (km/h)
